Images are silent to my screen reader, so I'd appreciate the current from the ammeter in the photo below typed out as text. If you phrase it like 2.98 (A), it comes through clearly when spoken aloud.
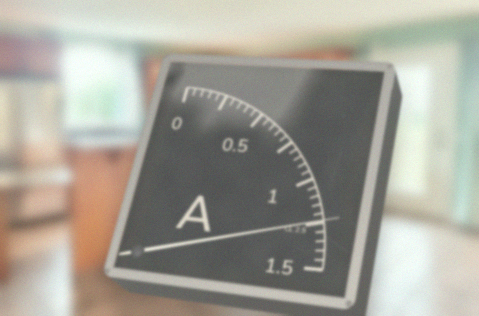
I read 1.25 (A)
